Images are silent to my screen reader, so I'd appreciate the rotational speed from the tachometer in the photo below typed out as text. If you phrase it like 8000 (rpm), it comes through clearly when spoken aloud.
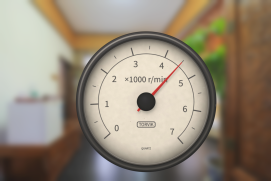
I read 4500 (rpm)
